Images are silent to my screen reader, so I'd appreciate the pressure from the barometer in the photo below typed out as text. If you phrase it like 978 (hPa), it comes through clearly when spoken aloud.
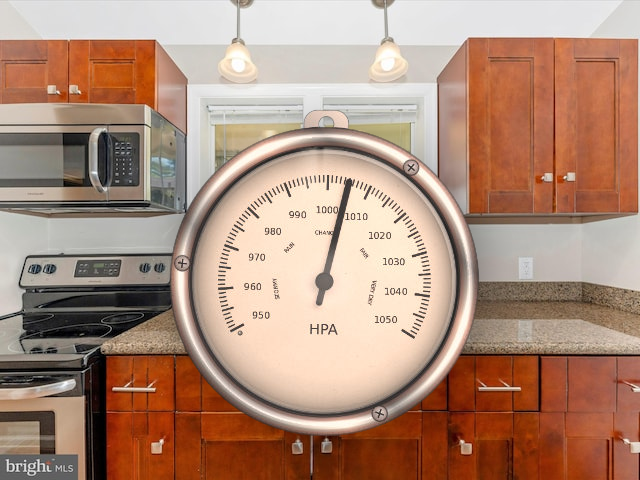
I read 1005 (hPa)
